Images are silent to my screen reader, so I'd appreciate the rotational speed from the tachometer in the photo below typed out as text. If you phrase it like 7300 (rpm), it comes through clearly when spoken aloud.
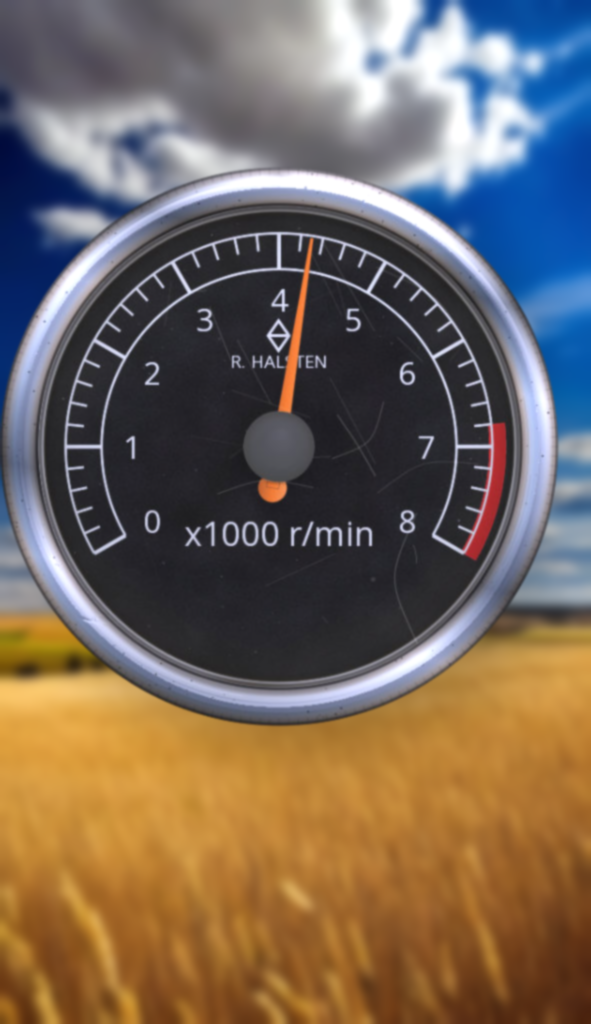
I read 4300 (rpm)
